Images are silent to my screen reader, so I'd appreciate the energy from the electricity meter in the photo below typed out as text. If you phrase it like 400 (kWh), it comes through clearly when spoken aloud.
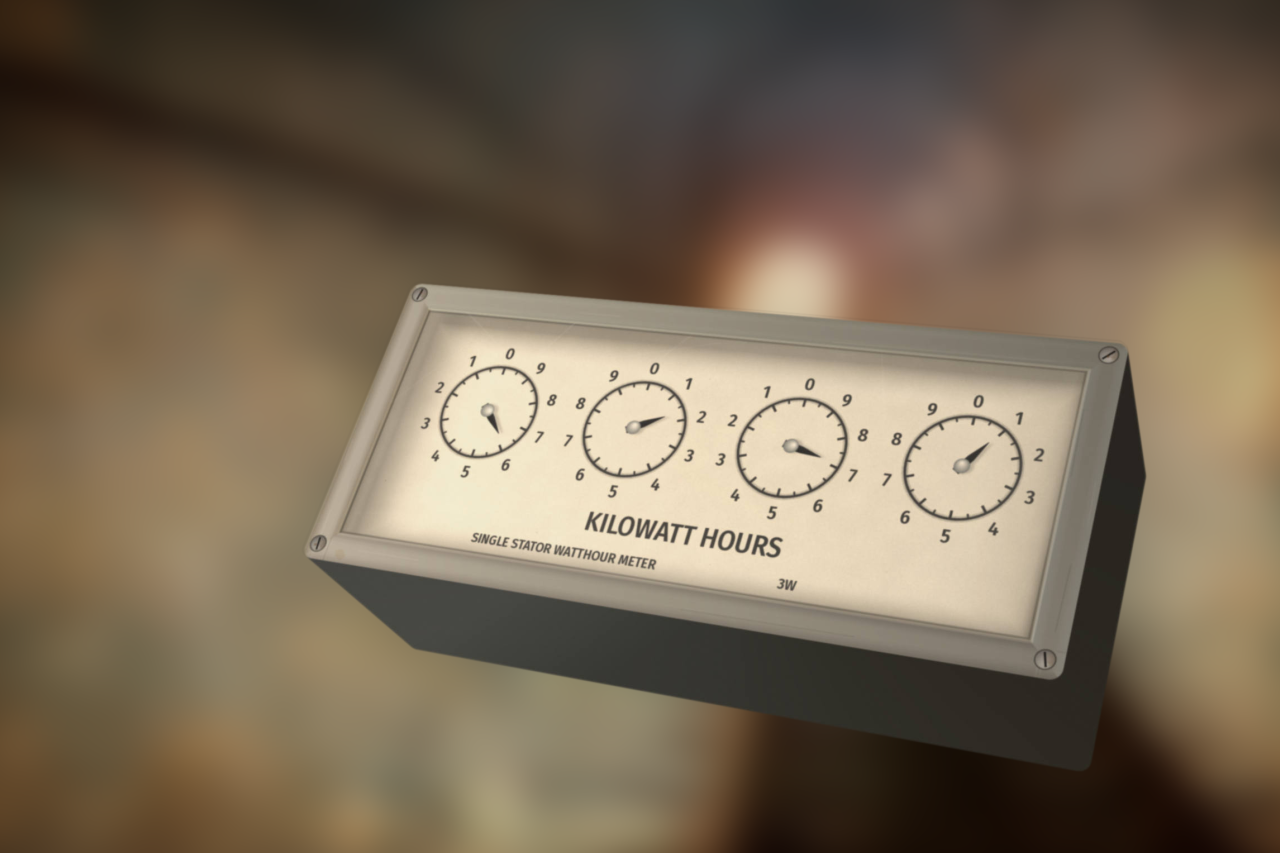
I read 6171 (kWh)
